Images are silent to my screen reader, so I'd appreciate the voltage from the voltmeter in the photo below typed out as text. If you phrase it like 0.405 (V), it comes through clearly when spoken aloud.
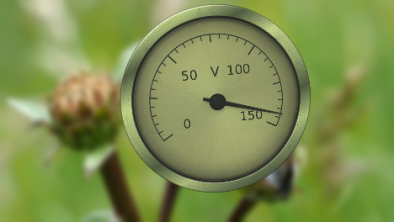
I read 142.5 (V)
